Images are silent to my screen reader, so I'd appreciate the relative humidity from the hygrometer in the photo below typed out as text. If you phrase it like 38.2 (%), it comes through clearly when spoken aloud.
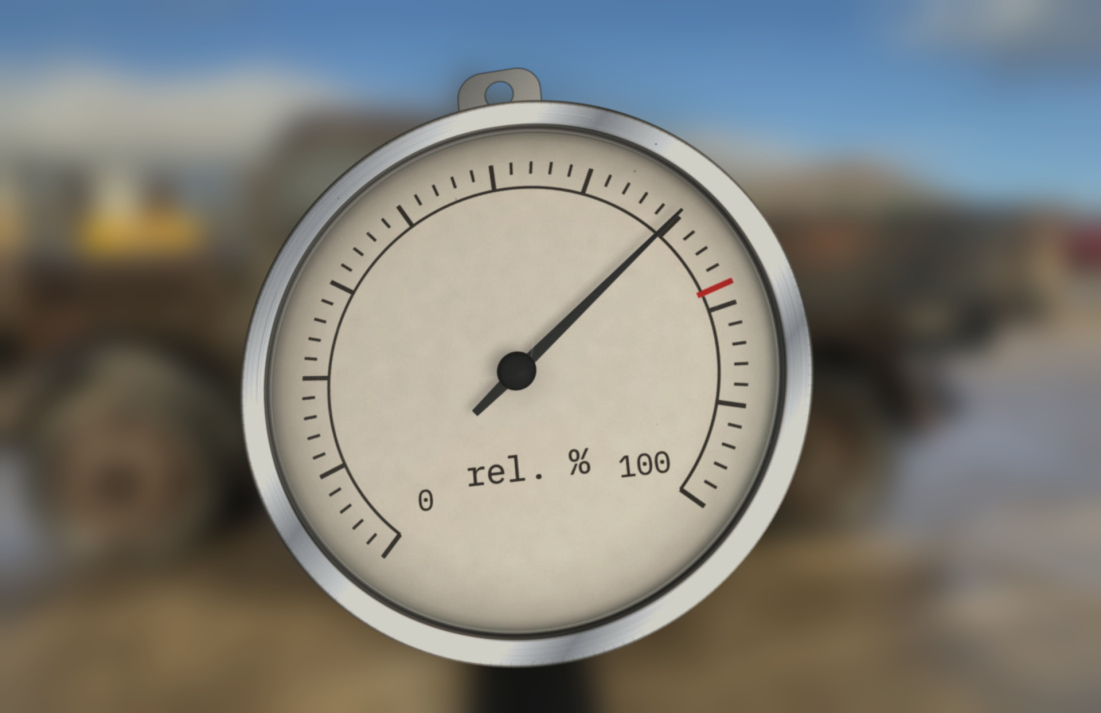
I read 70 (%)
